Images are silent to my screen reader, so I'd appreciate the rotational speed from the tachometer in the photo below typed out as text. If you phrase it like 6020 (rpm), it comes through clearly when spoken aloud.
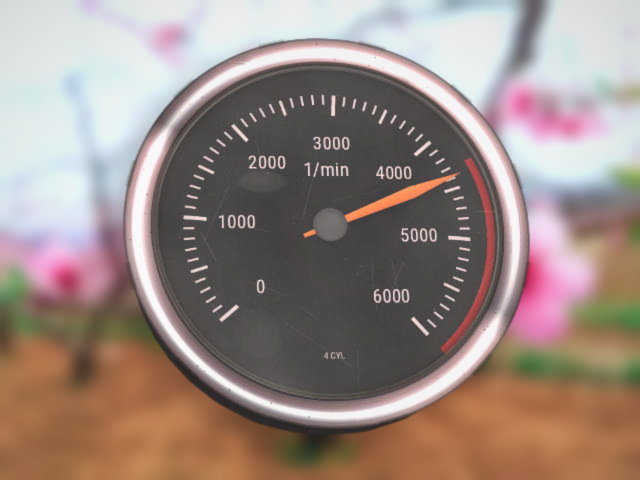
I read 4400 (rpm)
